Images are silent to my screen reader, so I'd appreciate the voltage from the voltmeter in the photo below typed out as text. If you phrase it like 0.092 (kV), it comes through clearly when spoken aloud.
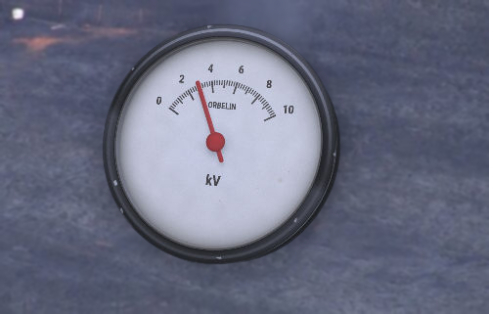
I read 3 (kV)
